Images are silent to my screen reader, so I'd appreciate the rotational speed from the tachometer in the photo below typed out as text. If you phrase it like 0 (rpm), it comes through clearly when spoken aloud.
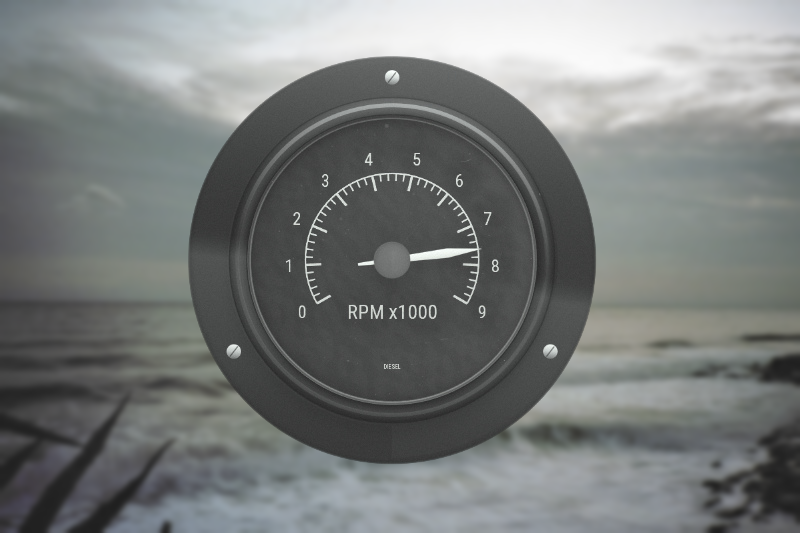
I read 7600 (rpm)
